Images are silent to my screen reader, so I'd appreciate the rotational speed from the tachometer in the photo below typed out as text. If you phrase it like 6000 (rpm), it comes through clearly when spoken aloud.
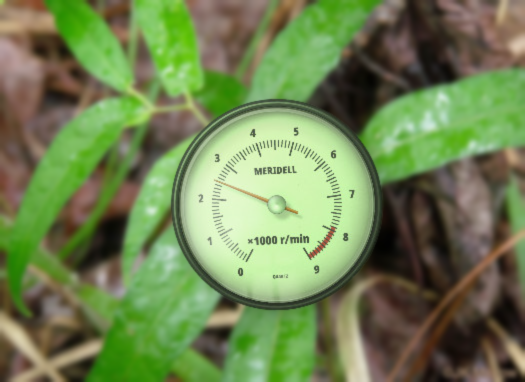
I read 2500 (rpm)
